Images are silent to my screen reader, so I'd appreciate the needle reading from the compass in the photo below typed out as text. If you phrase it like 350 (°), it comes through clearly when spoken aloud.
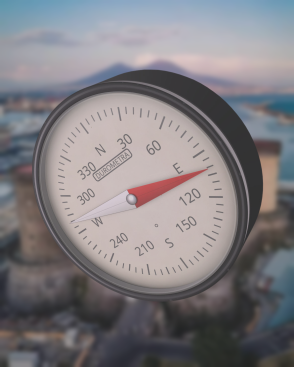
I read 100 (°)
